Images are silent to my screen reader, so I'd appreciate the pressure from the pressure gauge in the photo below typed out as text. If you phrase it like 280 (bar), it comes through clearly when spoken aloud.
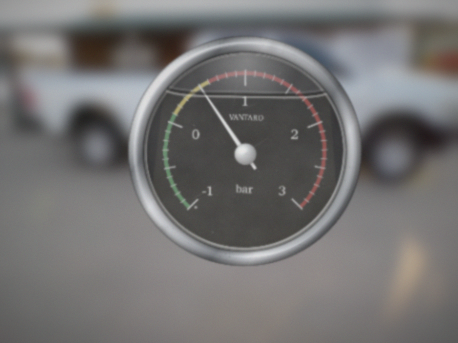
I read 0.5 (bar)
